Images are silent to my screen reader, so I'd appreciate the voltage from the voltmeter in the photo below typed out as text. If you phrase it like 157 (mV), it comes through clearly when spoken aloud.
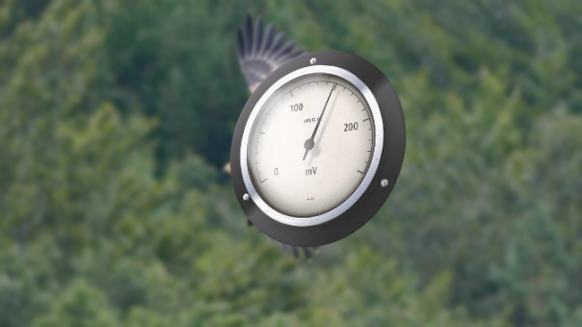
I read 150 (mV)
